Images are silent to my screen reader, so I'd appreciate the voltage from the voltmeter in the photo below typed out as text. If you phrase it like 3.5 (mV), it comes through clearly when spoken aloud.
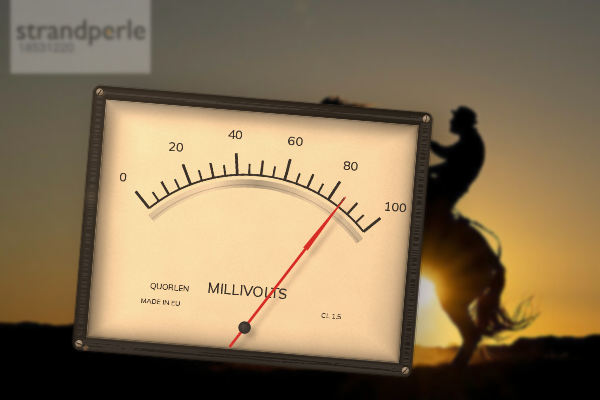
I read 85 (mV)
